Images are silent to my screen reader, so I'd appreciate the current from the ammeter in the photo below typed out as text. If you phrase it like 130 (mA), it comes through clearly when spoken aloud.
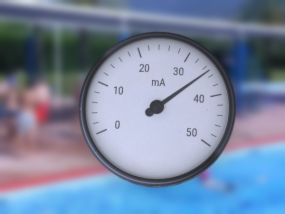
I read 35 (mA)
